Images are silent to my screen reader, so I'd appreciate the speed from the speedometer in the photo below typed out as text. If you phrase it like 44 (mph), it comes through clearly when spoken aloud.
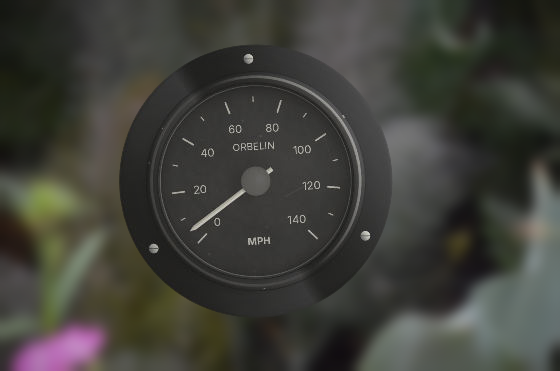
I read 5 (mph)
